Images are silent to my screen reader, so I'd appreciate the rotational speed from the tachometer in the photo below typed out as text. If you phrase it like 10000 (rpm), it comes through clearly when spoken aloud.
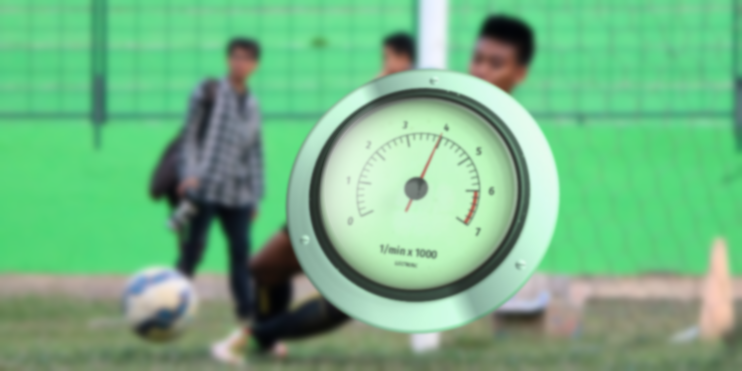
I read 4000 (rpm)
